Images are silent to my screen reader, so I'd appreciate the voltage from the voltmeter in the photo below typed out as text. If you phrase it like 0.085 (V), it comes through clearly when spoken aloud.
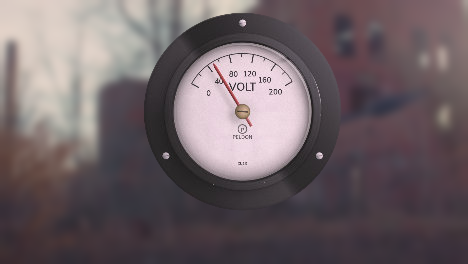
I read 50 (V)
